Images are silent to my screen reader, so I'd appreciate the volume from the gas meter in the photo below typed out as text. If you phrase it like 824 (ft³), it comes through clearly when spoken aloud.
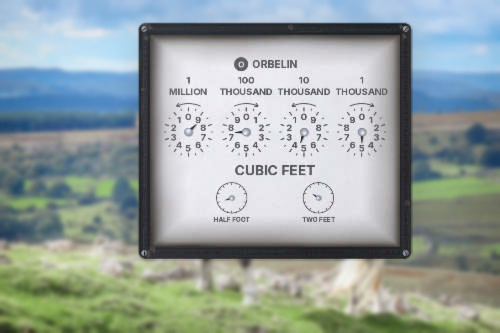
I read 874500 (ft³)
